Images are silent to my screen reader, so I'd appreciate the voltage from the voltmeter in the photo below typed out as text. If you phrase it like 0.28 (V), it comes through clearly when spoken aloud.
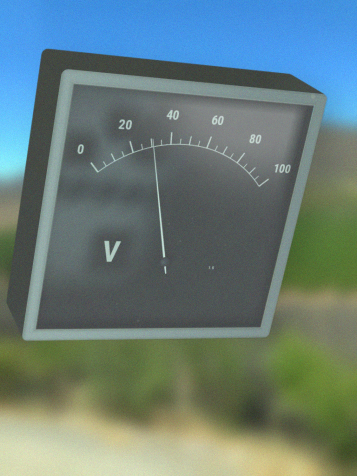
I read 30 (V)
